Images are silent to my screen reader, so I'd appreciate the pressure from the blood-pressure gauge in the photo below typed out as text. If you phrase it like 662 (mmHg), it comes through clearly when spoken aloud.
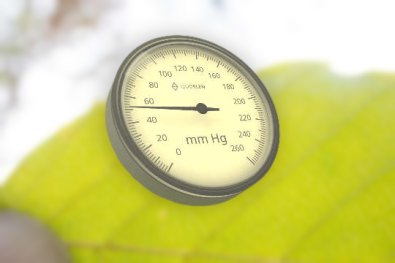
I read 50 (mmHg)
